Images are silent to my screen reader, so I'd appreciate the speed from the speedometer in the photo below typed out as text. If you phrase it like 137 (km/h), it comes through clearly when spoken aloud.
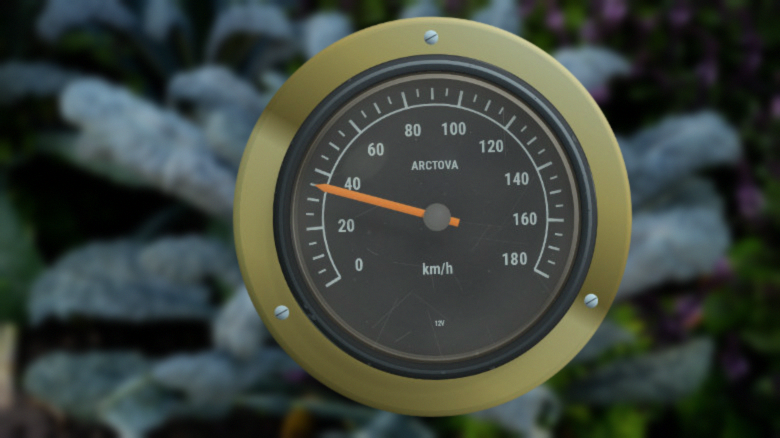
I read 35 (km/h)
